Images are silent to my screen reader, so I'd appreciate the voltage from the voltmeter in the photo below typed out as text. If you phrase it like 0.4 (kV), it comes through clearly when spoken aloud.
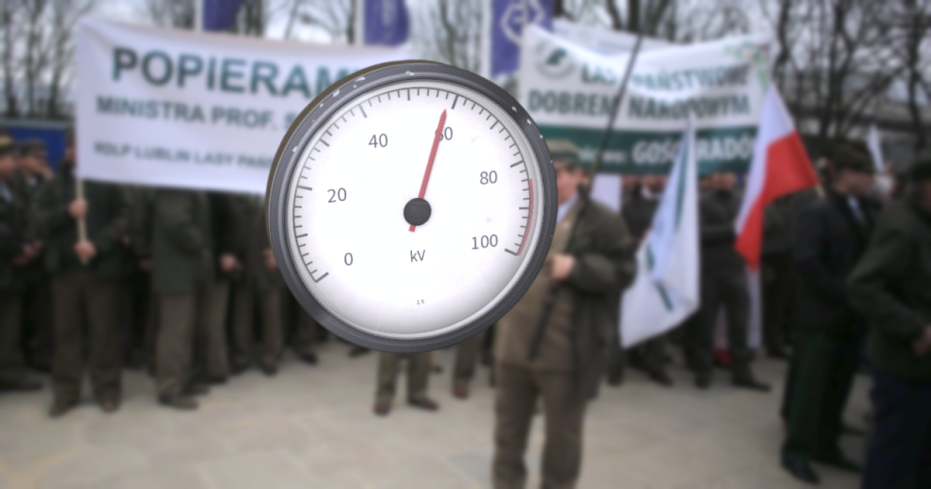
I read 58 (kV)
